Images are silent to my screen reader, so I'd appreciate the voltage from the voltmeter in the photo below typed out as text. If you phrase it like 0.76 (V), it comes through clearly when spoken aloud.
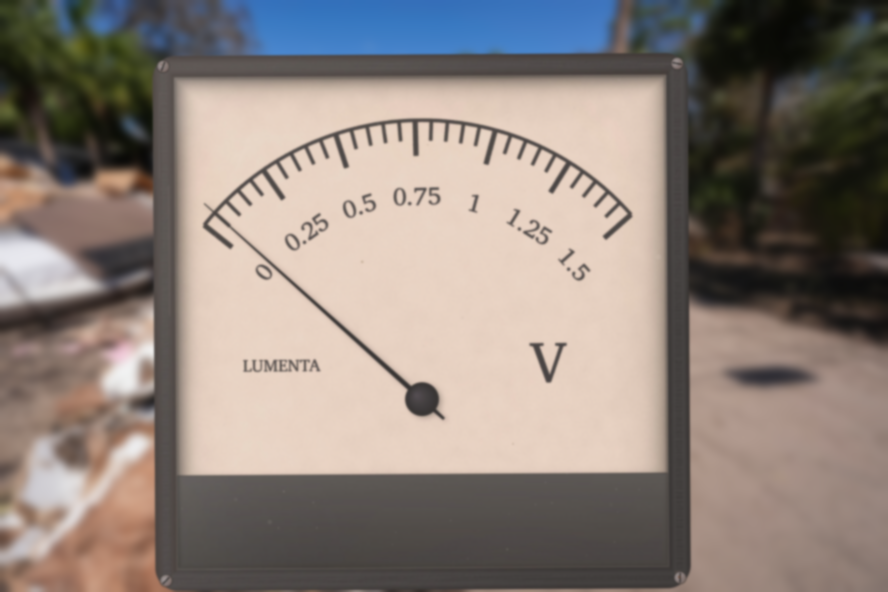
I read 0.05 (V)
